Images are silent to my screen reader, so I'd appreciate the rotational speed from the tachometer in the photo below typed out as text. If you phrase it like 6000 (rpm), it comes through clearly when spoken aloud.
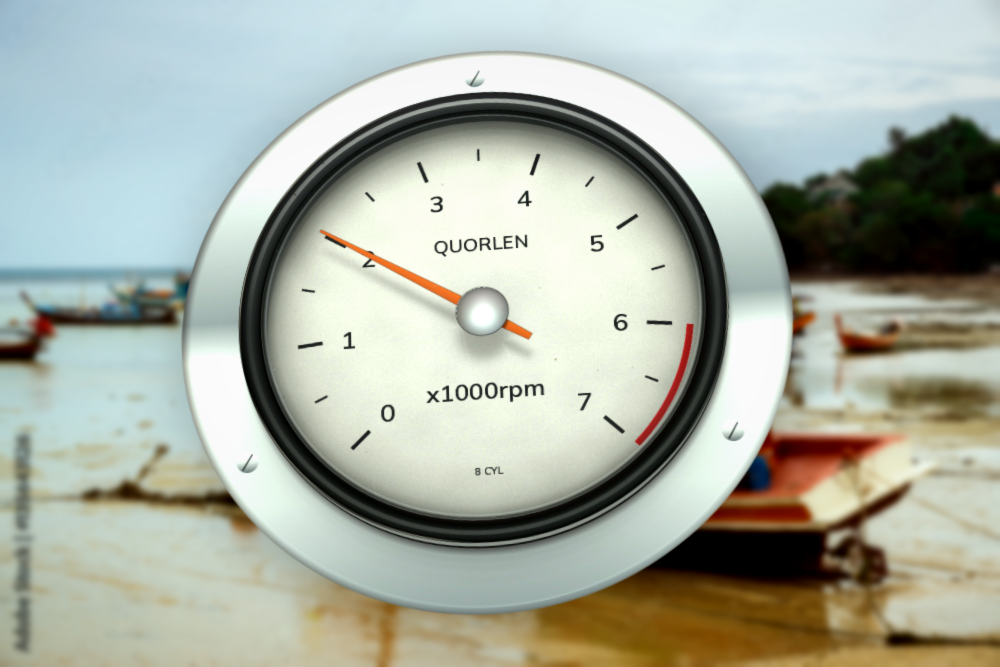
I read 2000 (rpm)
